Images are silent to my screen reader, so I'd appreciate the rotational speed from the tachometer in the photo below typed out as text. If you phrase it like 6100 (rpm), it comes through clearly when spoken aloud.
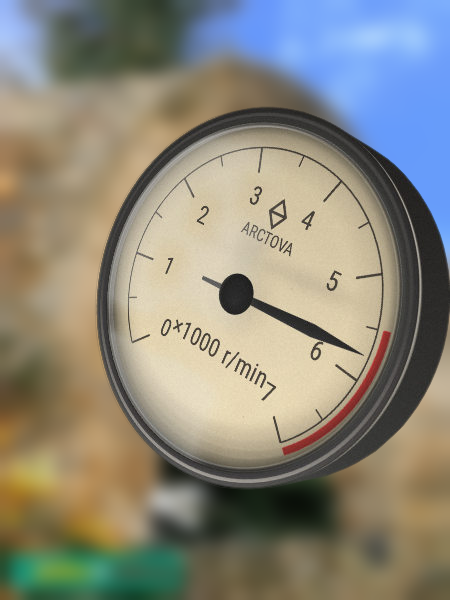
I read 5750 (rpm)
